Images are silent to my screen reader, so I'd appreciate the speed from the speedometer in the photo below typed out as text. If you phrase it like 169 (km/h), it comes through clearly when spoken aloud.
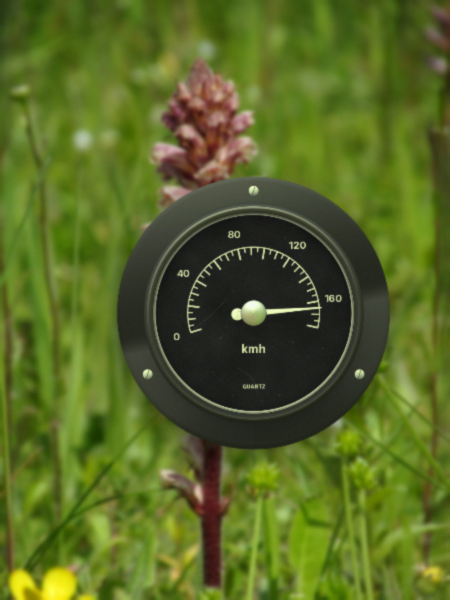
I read 165 (km/h)
